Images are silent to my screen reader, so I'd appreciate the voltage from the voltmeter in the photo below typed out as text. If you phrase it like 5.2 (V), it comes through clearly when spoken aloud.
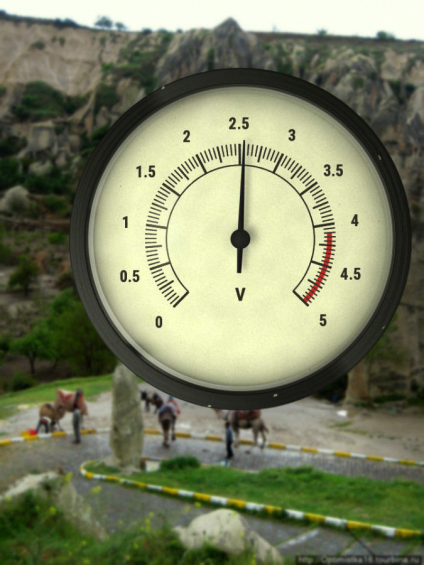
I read 2.55 (V)
